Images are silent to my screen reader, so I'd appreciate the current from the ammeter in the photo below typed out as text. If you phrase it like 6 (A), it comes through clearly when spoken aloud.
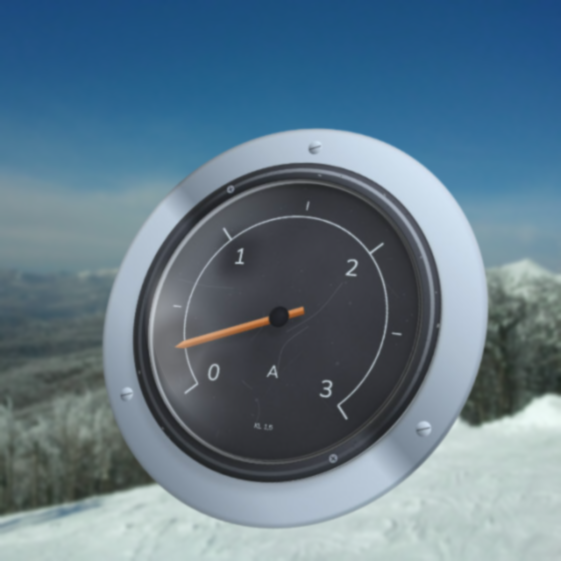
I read 0.25 (A)
